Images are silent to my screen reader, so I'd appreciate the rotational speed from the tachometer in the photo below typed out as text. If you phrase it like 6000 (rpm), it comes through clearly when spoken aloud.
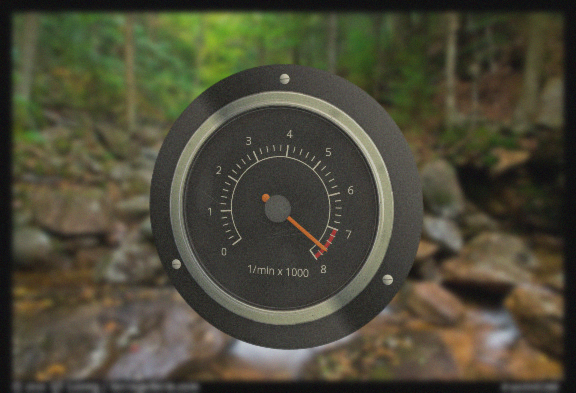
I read 7600 (rpm)
